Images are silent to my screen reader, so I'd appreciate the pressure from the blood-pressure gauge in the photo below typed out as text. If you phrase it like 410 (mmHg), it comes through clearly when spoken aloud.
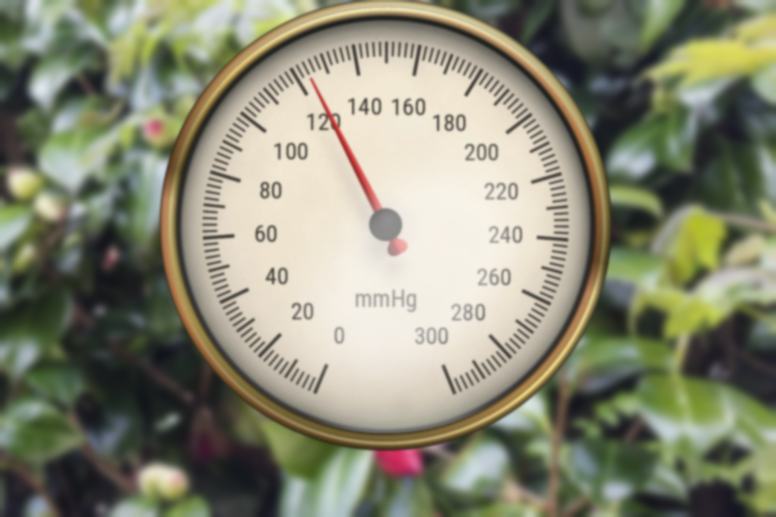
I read 124 (mmHg)
